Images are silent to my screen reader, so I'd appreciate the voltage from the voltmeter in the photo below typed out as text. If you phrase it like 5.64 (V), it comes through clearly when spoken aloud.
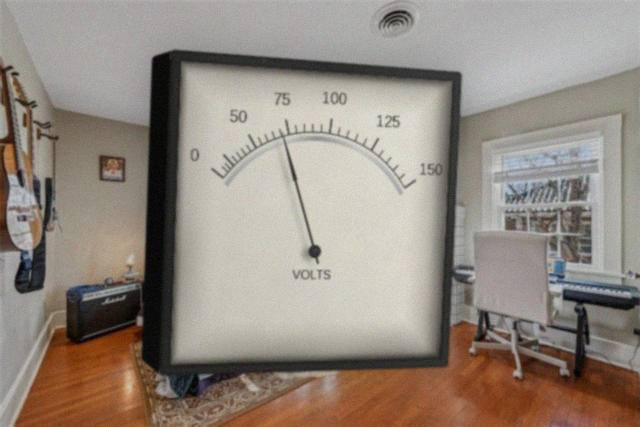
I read 70 (V)
